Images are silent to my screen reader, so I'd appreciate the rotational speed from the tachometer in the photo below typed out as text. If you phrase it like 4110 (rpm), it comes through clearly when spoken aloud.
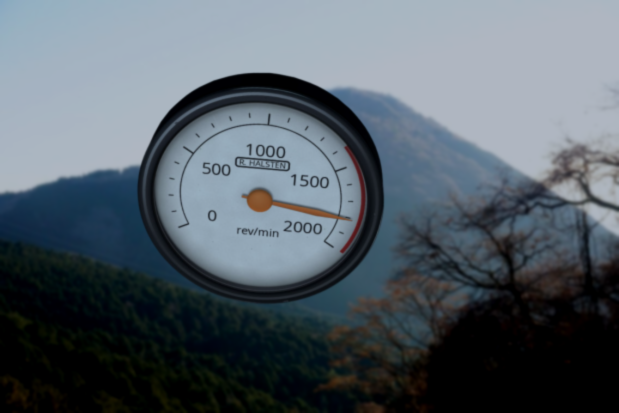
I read 1800 (rpm)
